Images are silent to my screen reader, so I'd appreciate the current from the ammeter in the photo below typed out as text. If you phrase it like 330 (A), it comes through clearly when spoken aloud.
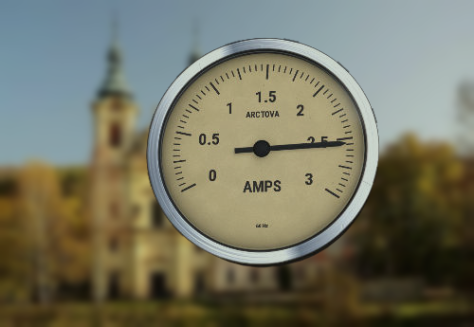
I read 2.55 (A)
